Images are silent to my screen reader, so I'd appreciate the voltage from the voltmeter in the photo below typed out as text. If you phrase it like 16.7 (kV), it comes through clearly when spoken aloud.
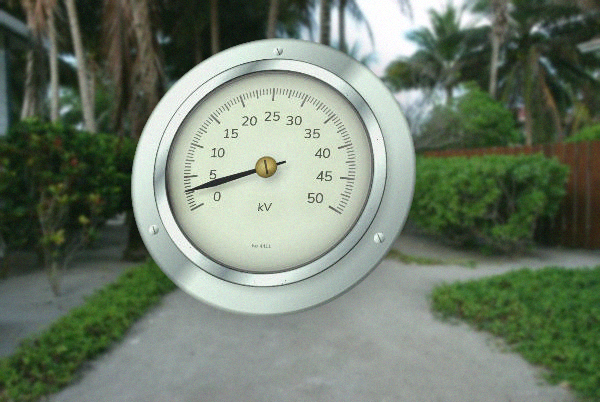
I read 2.5 (kV)
